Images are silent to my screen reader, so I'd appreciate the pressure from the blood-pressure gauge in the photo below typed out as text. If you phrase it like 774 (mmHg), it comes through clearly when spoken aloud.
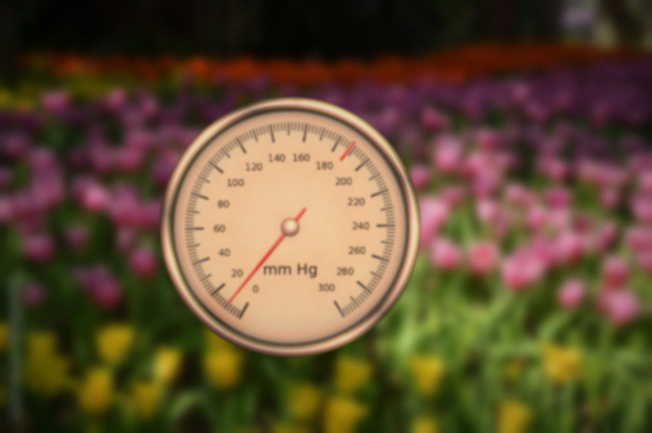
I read 10 (mmHg)
